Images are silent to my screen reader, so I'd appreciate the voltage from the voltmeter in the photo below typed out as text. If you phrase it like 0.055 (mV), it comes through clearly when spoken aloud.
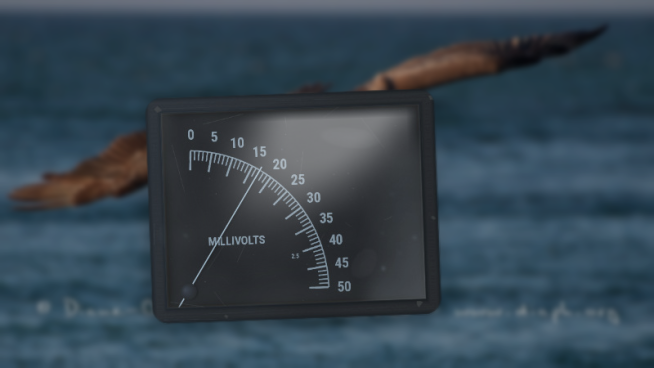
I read 17 (mV)
